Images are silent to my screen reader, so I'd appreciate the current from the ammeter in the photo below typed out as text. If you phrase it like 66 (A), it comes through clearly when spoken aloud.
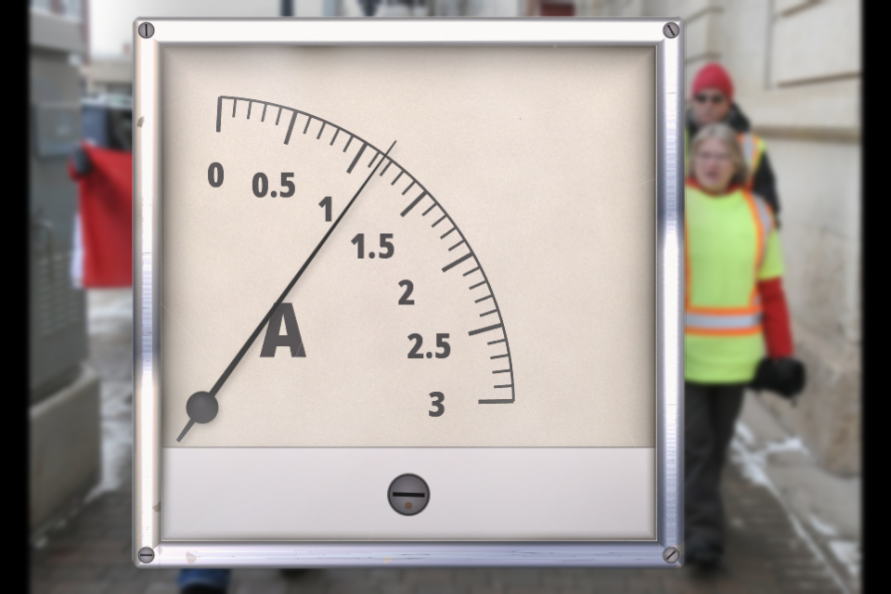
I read 1.15 (A)
